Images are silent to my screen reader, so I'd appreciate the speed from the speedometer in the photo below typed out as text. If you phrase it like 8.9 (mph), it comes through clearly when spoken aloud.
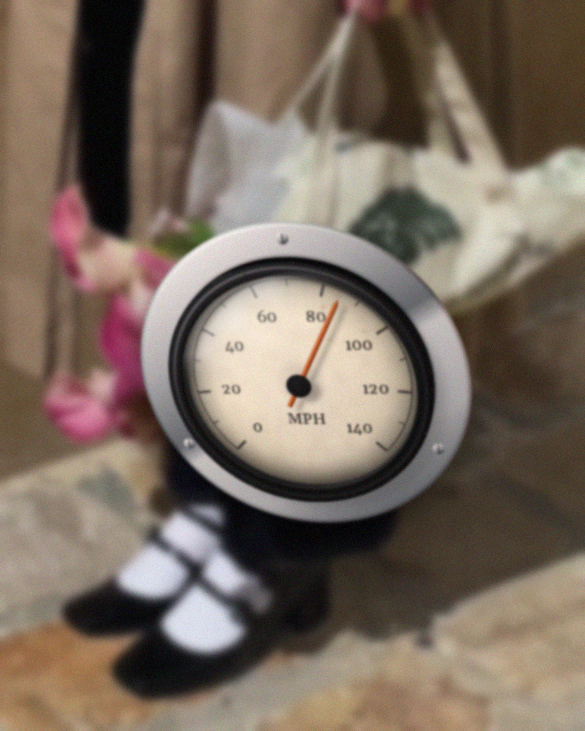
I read 85 (mph)
